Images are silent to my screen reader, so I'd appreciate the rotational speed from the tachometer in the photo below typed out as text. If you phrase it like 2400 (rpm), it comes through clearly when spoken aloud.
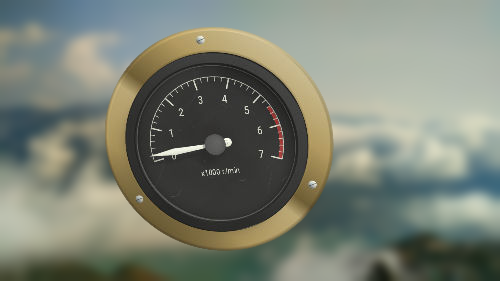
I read 200 (rpm)
